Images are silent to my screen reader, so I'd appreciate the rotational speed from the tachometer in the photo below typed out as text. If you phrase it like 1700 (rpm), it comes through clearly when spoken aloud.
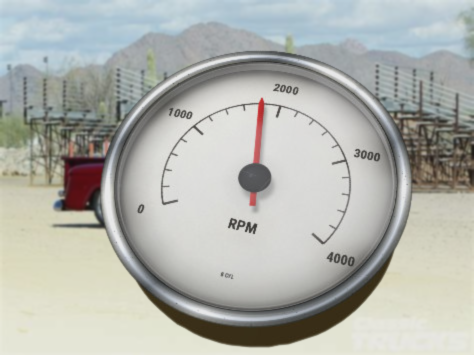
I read 1800 (rpm)
